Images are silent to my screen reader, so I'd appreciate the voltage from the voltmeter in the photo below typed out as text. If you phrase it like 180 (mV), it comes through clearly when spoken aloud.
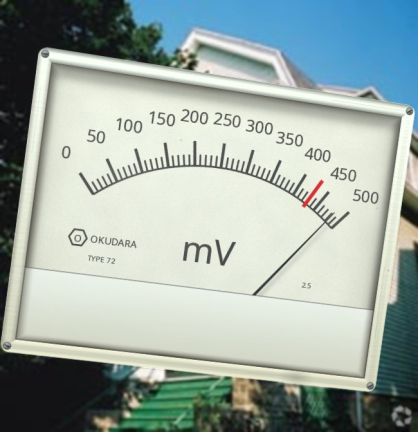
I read 480 (mV)
